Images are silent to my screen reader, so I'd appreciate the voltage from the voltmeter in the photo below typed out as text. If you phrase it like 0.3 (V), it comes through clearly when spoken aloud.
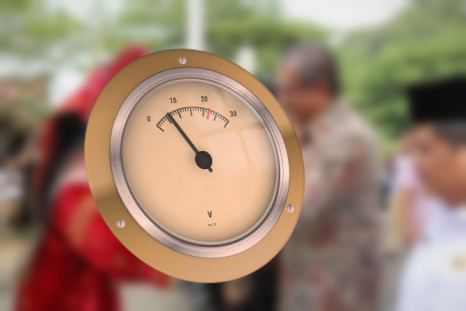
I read 5 (V)
